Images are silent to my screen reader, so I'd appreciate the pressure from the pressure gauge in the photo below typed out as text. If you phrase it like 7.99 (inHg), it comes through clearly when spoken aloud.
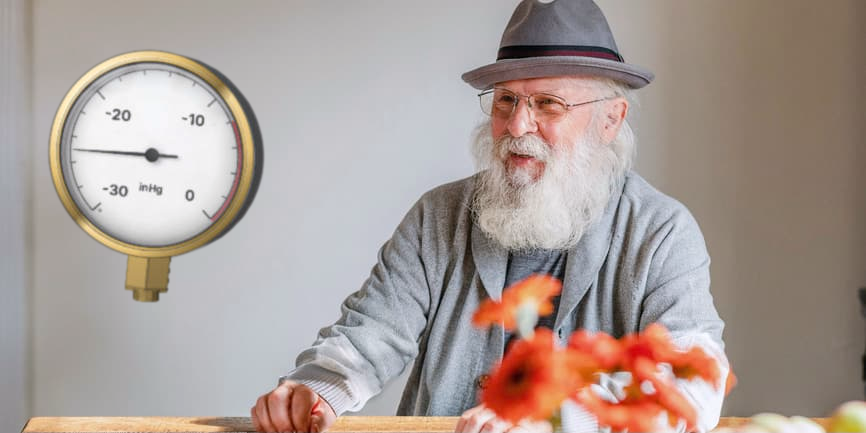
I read -25 (inHg)
